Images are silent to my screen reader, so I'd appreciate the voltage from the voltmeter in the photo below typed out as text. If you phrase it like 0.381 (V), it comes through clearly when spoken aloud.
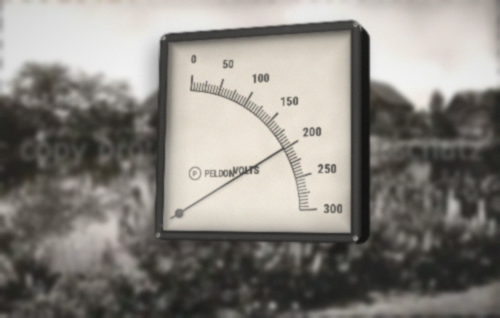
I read 200 (V)
